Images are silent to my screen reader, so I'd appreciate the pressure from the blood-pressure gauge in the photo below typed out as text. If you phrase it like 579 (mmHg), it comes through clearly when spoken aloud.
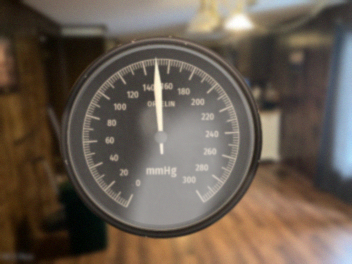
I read 150 (mmHg)
